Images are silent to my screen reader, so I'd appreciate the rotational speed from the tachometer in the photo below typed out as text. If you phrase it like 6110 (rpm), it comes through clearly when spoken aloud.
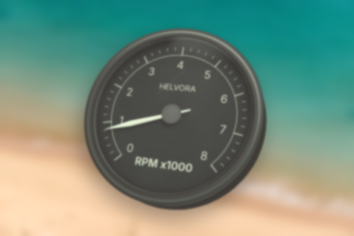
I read 800 (rpm)
